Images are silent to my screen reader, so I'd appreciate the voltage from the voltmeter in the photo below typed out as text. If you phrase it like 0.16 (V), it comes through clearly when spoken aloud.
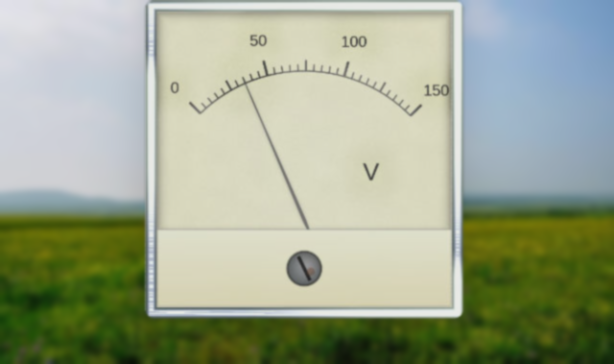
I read 35 (V)
